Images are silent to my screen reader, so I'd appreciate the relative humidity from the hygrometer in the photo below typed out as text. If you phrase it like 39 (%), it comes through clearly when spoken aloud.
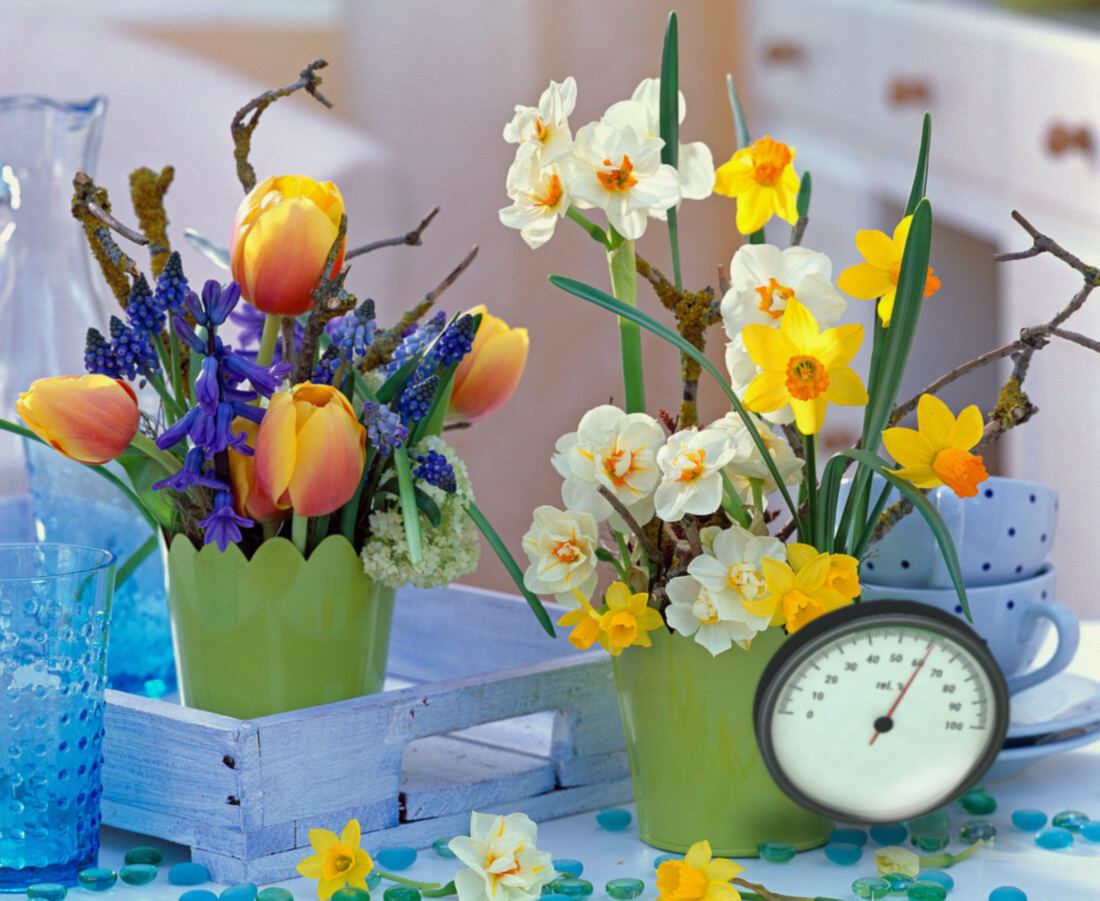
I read 60 (%)
